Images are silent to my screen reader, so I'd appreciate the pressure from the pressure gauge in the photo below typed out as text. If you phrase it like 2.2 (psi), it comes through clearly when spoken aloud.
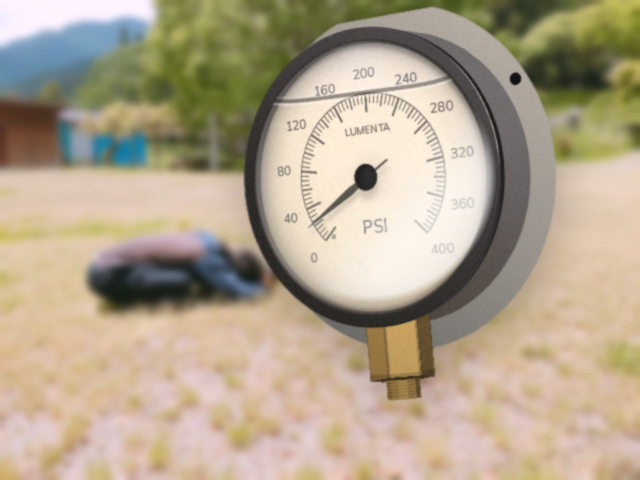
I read 20 (psi)
